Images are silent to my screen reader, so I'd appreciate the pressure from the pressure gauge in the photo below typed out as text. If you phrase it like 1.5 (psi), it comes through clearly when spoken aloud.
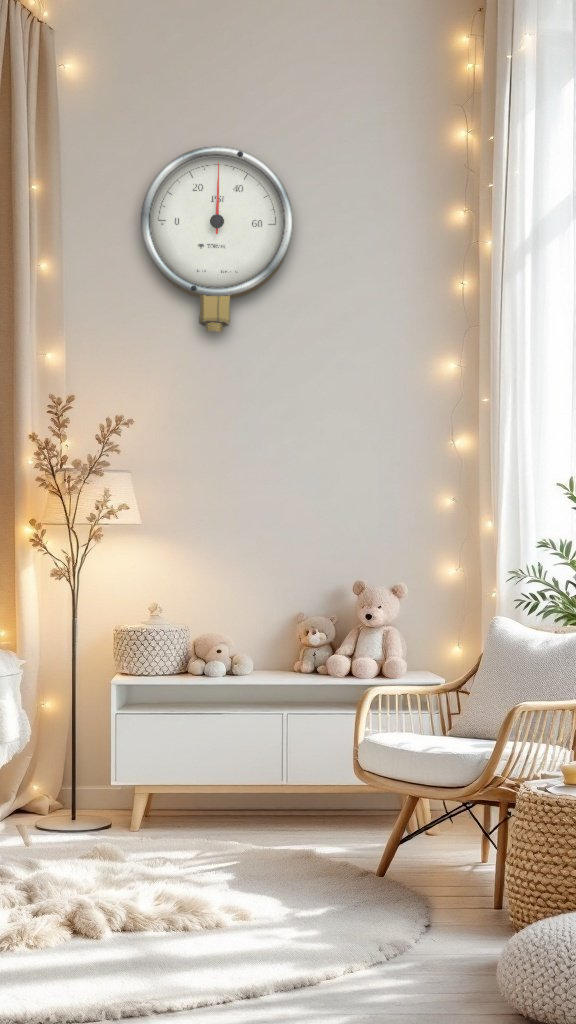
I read 30 (psi)
